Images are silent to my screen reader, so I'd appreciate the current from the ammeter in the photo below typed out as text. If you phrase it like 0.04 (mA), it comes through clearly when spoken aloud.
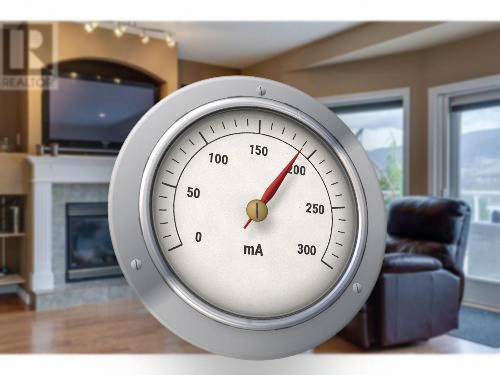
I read 190 (mA)
